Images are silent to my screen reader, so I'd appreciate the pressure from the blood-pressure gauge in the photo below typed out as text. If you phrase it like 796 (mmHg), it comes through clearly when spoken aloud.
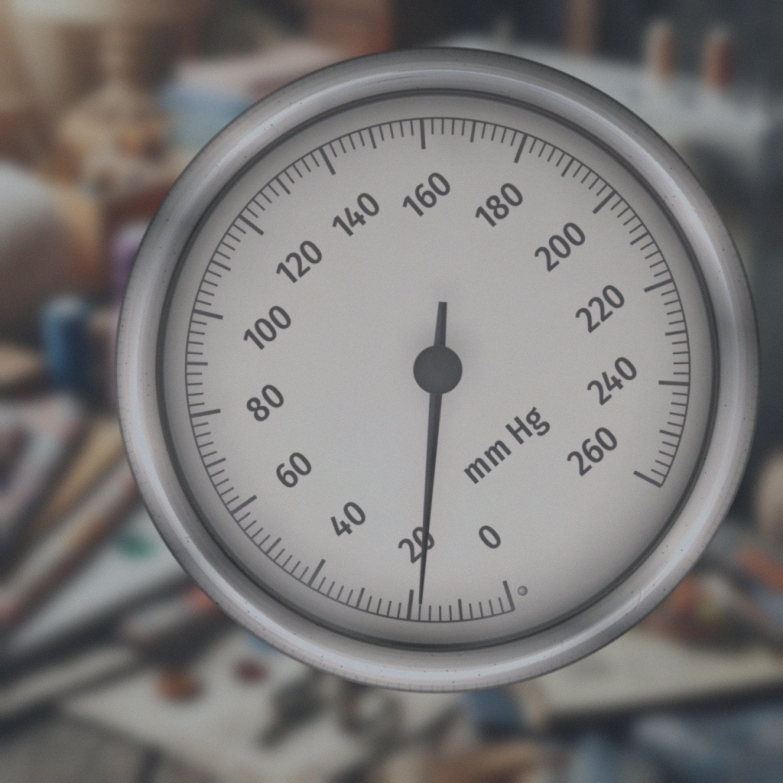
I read 18 (mmHg)
